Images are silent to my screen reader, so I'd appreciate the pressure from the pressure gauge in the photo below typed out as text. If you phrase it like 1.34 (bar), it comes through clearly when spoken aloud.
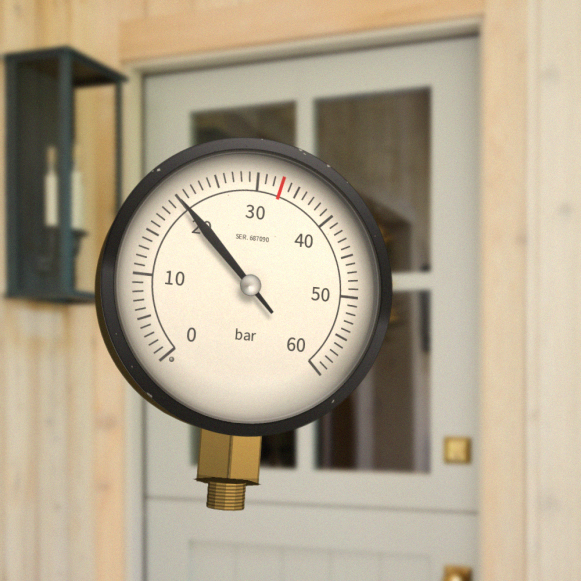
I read 20 (bar)
